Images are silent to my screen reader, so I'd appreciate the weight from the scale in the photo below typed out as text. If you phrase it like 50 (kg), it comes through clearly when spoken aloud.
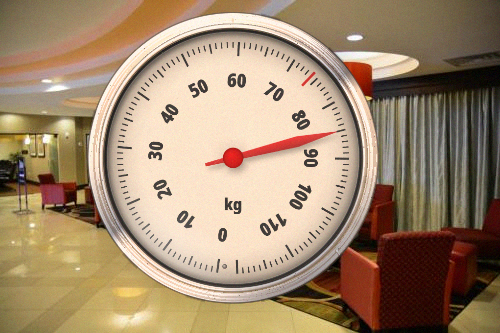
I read 85 (kg)
